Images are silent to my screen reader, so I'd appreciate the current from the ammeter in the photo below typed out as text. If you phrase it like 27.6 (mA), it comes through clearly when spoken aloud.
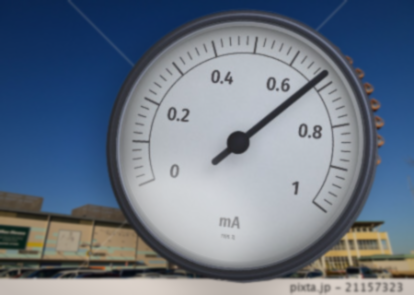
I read 0.68 (mA)
